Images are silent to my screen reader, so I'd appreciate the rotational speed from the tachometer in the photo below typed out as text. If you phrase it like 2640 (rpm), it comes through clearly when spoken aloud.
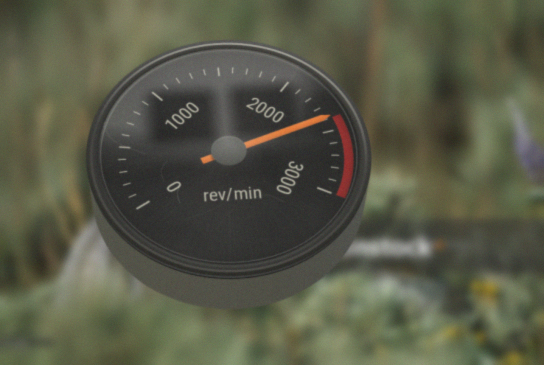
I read 2400 (rpm)
